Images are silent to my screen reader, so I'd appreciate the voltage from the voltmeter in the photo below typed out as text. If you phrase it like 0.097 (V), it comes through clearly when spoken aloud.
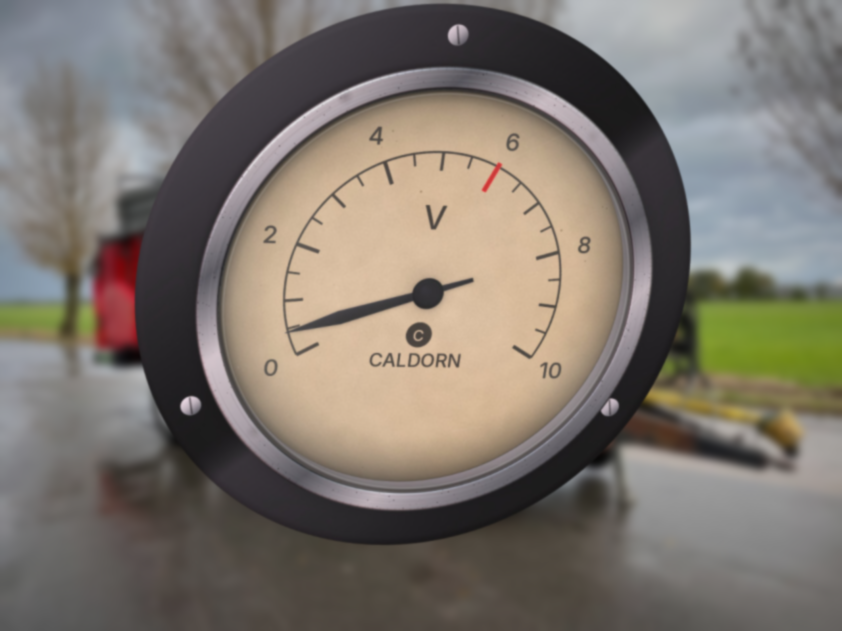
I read 0.5 (V)
